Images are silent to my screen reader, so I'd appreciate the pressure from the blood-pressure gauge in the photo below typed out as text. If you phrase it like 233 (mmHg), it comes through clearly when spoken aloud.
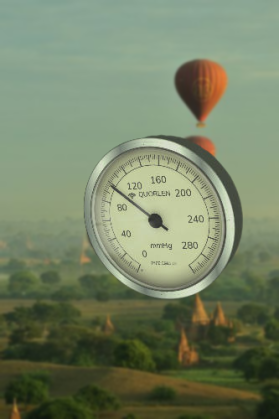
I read 100 (mmHg)
